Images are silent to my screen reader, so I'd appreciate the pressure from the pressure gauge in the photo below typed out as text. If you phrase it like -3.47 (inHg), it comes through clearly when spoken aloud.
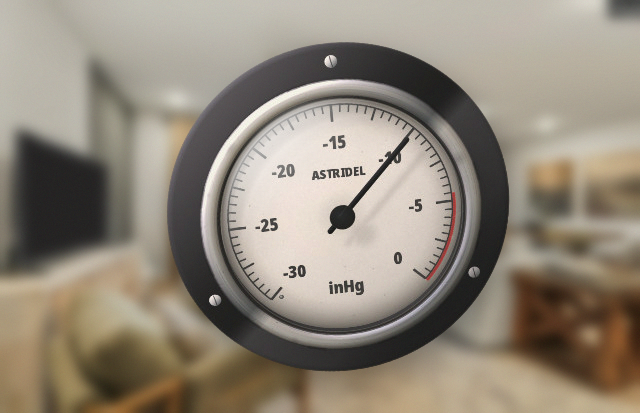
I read -10 (inHg)
